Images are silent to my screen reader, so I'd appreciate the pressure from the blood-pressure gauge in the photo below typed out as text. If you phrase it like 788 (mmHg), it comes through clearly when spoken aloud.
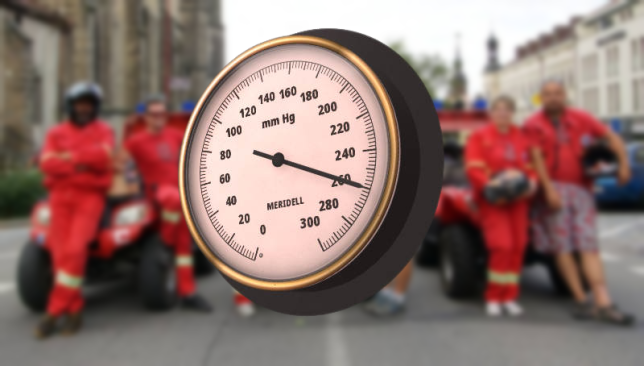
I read 260 (mmHg)
